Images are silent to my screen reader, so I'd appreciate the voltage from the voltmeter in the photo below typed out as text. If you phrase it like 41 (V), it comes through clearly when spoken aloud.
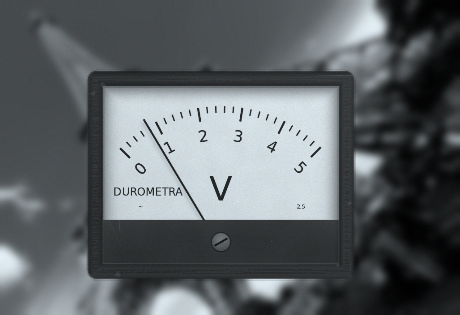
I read 0.8 (V)
